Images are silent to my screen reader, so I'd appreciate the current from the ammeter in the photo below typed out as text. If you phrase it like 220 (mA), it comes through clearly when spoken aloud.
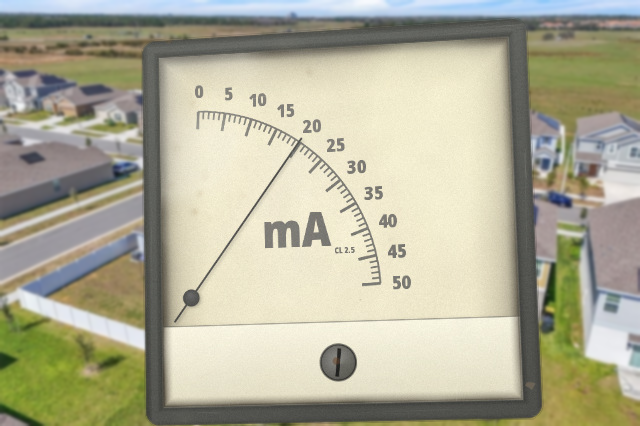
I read 20 (mA)
